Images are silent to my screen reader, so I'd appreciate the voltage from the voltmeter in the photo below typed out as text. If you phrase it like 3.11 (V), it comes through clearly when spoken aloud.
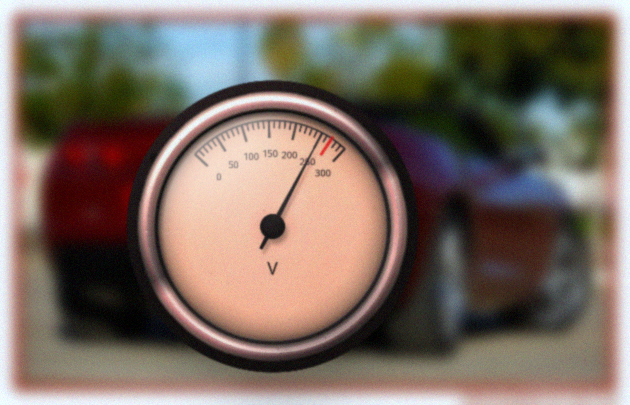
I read 250 (V)
